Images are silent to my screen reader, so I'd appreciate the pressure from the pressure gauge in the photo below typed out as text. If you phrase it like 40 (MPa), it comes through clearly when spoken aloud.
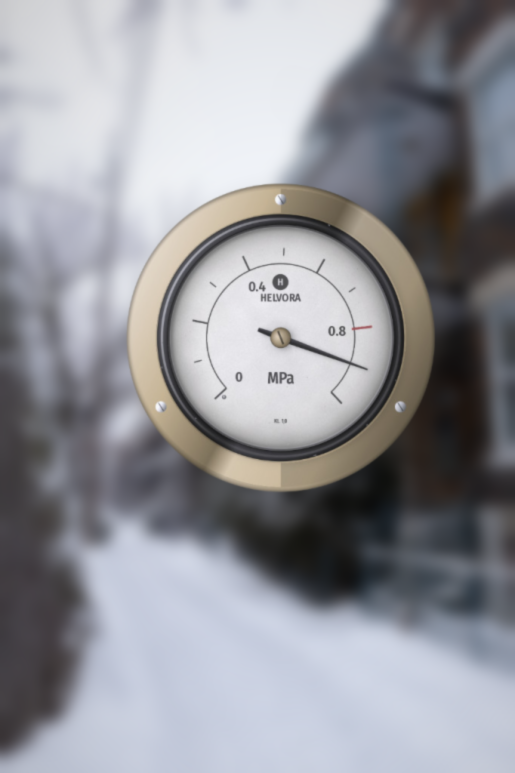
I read 0.9 (MPa)
